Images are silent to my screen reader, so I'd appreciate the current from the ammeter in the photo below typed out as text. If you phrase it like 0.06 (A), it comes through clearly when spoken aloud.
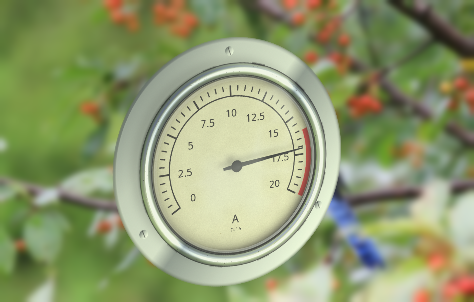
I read 17 (A)
